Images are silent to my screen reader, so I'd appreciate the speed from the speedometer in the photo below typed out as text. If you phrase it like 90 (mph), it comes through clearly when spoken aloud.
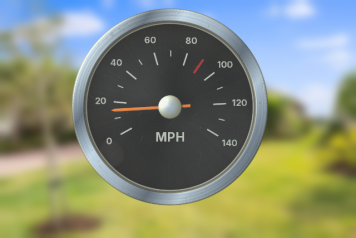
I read 15 (mph)
